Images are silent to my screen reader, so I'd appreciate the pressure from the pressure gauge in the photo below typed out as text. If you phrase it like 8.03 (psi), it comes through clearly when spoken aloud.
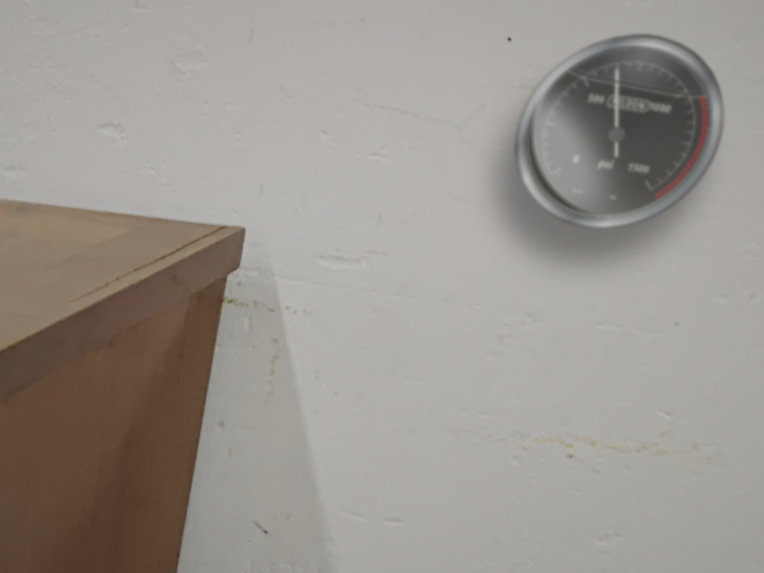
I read 650 (psi)
